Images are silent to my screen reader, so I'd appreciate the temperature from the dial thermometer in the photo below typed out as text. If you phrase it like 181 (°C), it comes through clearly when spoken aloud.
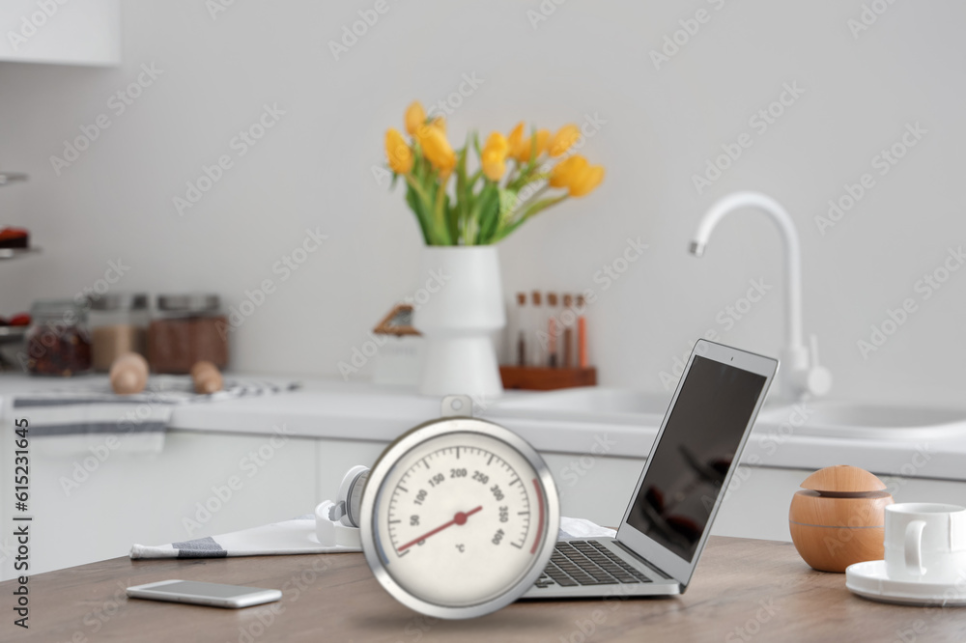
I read 10 (°C)
